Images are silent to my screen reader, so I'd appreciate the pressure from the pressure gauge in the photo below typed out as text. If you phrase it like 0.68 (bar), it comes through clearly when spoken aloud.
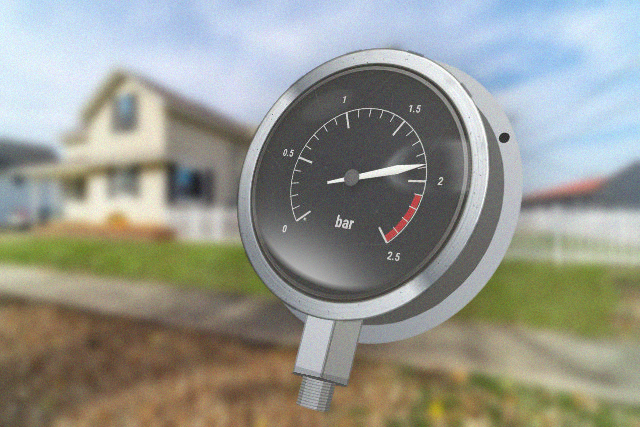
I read 1.9 (bar)
